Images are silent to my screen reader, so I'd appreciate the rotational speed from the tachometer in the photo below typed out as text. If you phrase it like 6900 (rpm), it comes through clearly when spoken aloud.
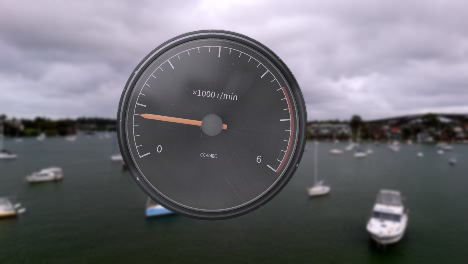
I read 800 (rpm)
